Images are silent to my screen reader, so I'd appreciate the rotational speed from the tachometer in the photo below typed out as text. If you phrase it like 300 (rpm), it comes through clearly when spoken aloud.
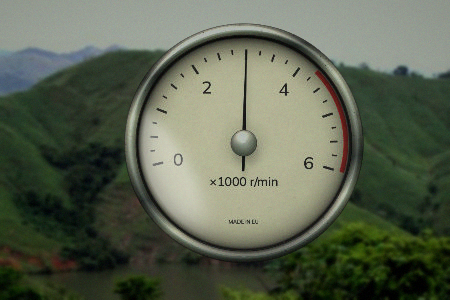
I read 3000 (rpm)
